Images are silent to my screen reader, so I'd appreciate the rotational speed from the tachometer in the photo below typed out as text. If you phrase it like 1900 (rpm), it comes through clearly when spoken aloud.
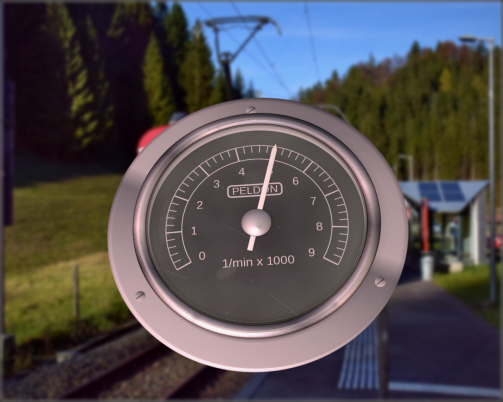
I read 5000 (rpm)
